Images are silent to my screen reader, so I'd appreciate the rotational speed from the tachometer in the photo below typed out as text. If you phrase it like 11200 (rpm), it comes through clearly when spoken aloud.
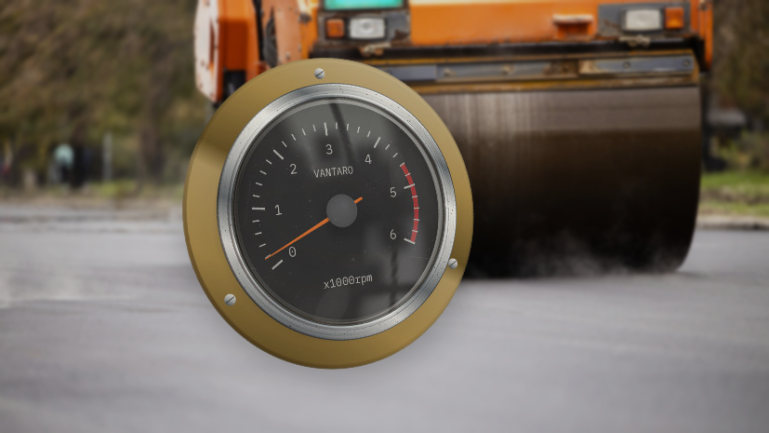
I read 200 (rpm)
